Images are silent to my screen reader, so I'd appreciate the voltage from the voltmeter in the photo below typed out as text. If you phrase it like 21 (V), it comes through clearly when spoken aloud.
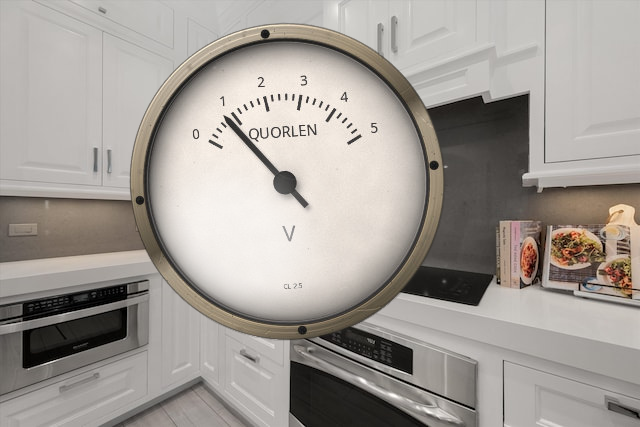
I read 0.8 (V)
